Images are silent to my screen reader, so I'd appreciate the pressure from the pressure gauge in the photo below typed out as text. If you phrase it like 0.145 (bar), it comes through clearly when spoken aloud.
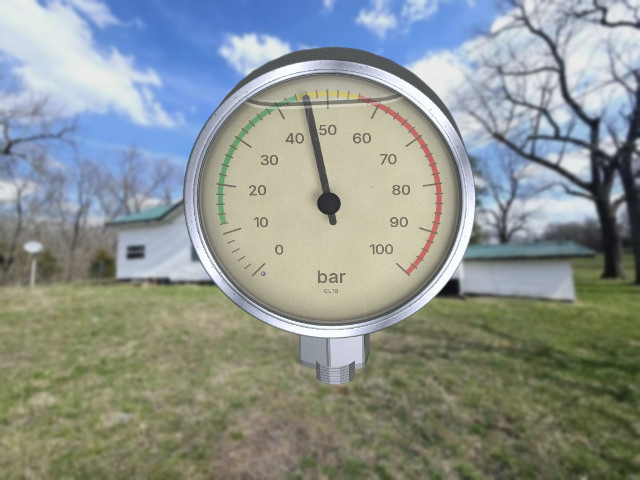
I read 46 (bar)
